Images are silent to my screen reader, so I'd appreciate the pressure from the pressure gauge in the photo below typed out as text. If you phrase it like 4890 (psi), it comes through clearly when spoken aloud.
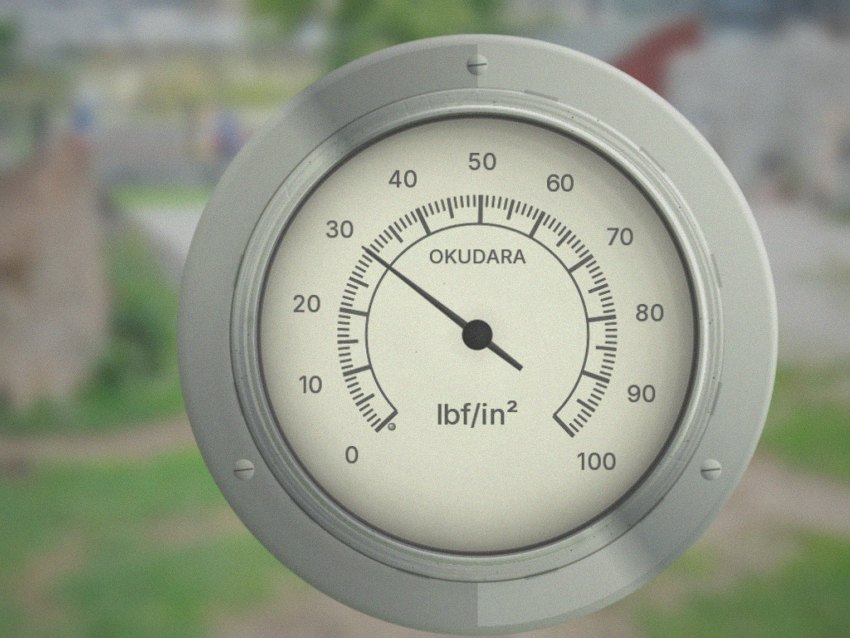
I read 30 (psi)
